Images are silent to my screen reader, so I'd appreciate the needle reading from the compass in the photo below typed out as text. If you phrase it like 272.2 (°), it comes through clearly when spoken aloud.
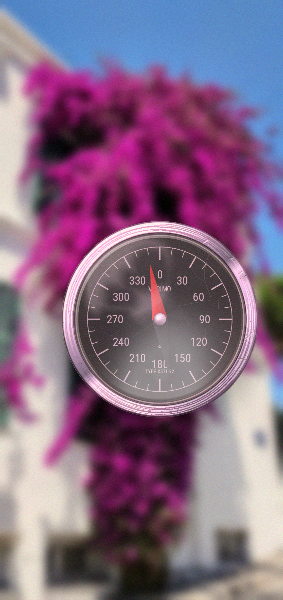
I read 350 (°)
